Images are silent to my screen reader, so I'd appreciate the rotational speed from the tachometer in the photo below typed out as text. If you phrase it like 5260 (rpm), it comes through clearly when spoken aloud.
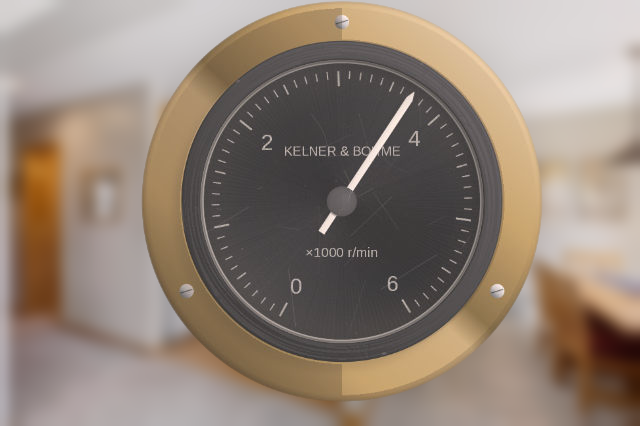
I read 3700 (rpm)
